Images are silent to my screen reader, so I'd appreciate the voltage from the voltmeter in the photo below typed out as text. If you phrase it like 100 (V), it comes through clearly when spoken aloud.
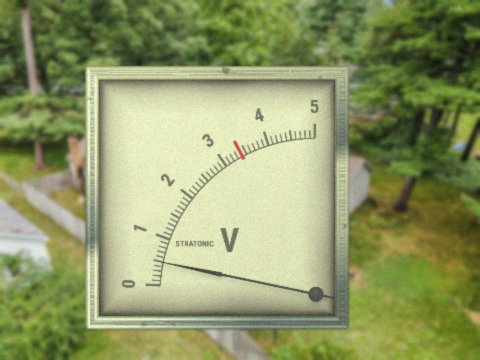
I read 0.5 (V)
